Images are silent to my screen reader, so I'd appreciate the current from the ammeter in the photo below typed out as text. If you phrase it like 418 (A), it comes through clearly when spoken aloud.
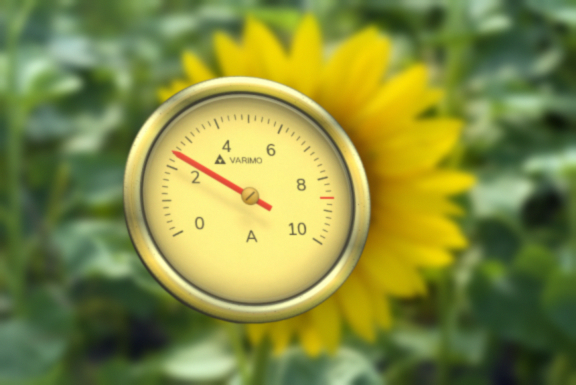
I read 2.4 (A)
